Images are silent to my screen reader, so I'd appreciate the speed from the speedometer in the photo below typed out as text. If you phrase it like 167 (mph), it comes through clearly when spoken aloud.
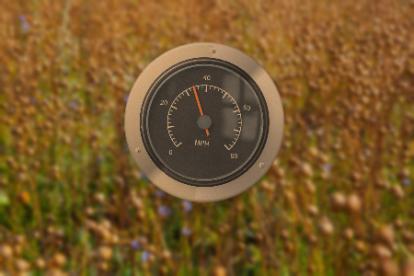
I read 34 (mph)
